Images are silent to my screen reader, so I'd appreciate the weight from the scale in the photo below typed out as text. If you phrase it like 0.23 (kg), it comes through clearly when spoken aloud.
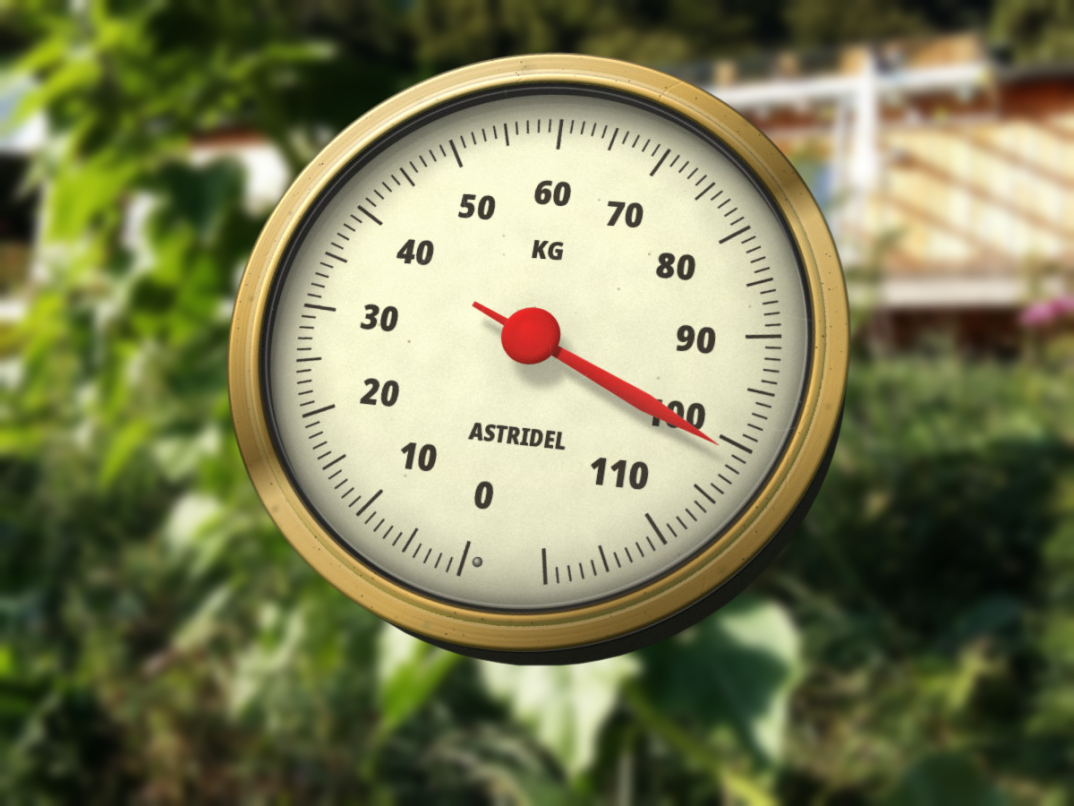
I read 101 (kg)
